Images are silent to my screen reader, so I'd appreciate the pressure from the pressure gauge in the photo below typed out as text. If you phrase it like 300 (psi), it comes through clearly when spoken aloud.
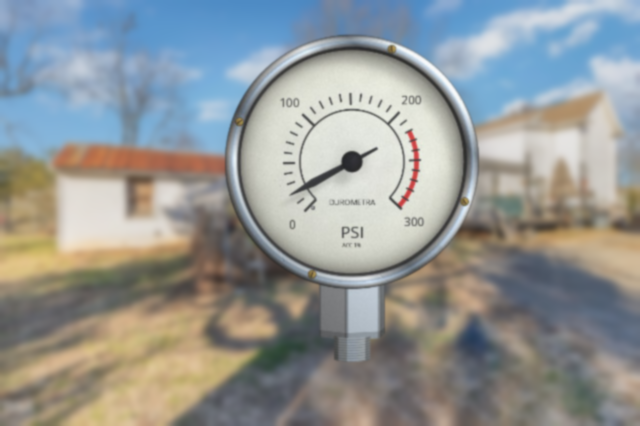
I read 20 (psi)
